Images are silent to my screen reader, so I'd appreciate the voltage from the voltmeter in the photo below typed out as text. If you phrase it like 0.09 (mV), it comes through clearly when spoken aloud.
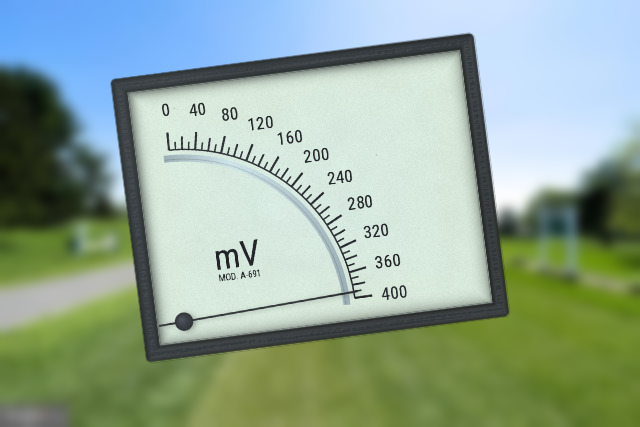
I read 390 (mV)
